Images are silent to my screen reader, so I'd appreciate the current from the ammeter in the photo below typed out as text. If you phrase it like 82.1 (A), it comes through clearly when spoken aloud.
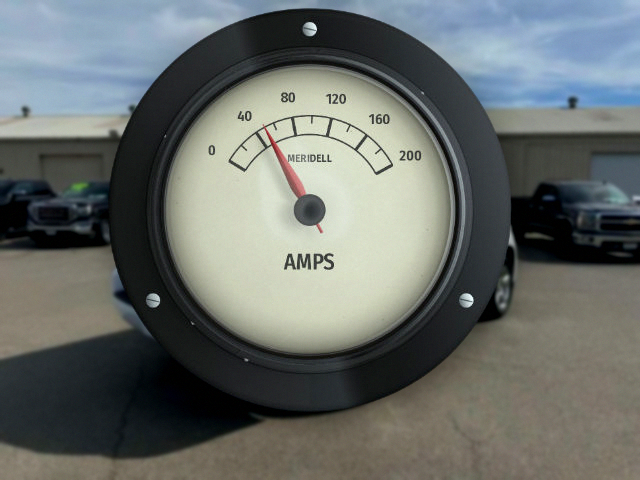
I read 50 (A)
